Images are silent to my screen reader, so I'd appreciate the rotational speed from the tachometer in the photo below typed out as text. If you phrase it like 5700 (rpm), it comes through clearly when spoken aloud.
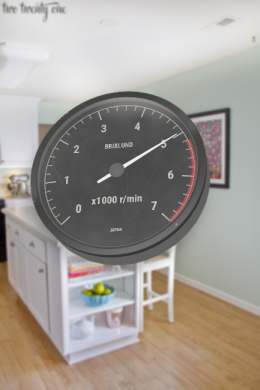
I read 5000 (rpm)
